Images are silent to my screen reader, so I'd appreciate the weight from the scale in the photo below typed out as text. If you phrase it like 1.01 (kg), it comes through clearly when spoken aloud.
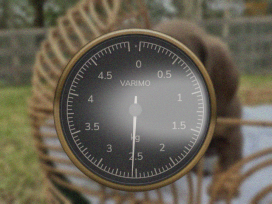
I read 2.55 (kg)
